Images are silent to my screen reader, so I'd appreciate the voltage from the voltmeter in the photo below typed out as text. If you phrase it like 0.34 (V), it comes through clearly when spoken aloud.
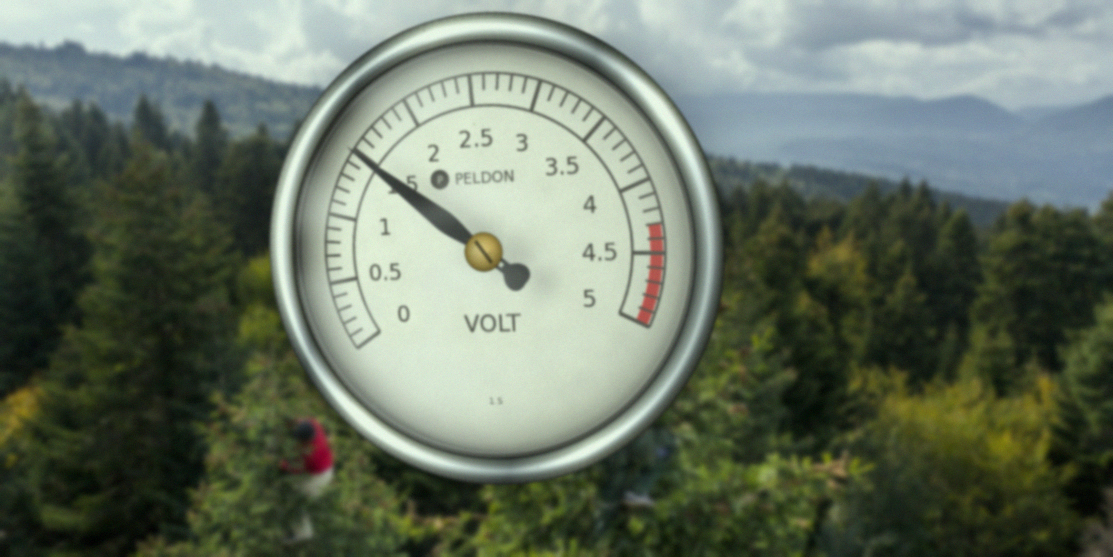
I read 1.5 (V)
